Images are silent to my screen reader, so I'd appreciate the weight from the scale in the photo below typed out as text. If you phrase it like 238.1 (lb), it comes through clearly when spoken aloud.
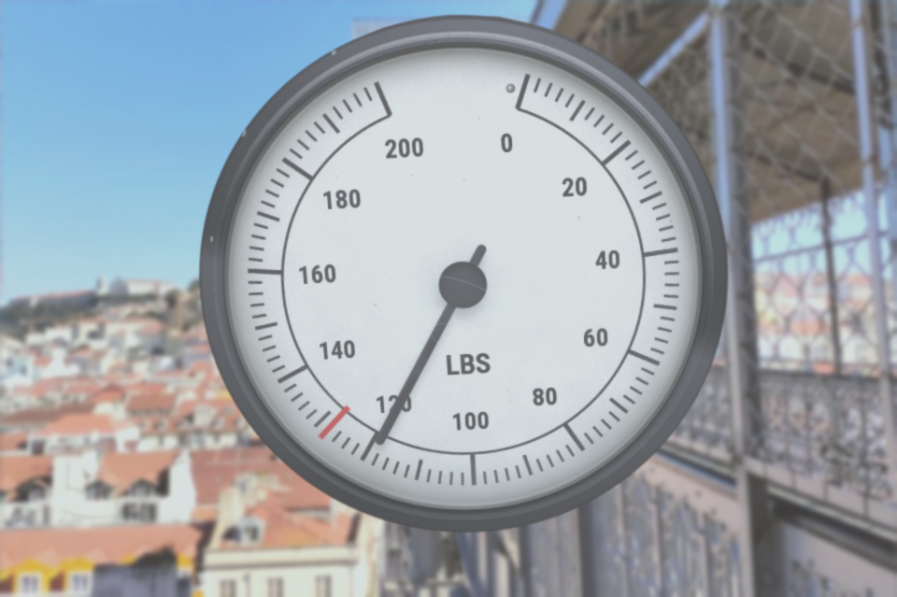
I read 119 (lb)
